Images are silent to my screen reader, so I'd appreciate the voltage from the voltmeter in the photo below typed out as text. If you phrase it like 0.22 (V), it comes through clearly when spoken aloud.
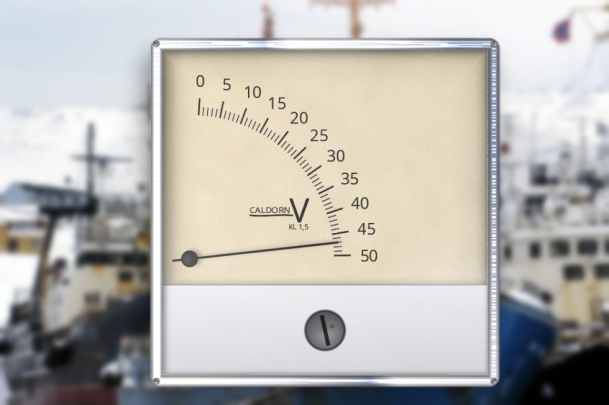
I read 47 (V)
